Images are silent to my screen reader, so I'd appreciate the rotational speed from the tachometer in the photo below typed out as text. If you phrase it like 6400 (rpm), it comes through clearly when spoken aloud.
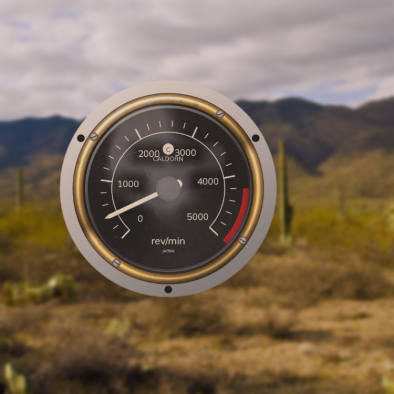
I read 400 (rpm)
